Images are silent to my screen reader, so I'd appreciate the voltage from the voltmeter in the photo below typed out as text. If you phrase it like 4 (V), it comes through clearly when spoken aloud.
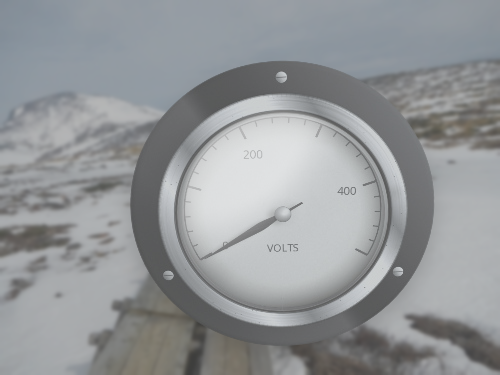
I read 0 (V)
